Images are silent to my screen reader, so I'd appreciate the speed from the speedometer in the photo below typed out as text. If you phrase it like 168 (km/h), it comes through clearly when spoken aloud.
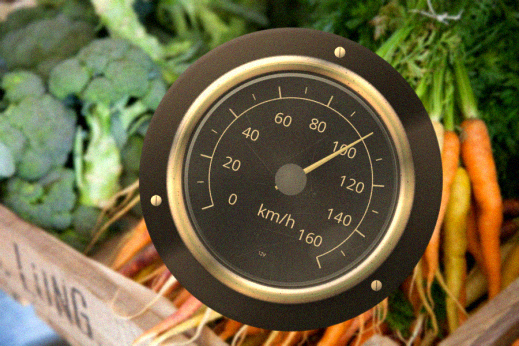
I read 100 (km/h)
